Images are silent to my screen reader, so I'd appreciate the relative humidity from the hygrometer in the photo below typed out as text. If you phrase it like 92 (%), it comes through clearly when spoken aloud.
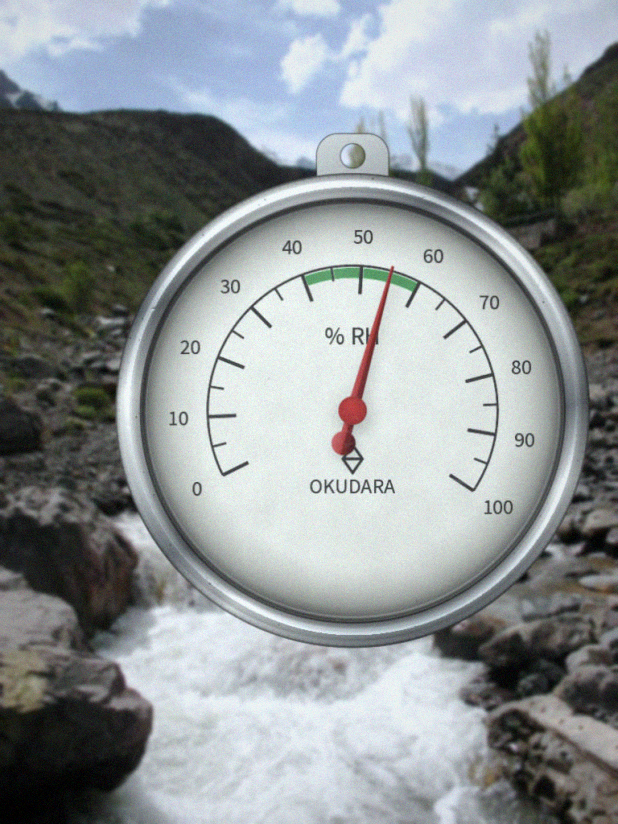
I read 55 (%)
